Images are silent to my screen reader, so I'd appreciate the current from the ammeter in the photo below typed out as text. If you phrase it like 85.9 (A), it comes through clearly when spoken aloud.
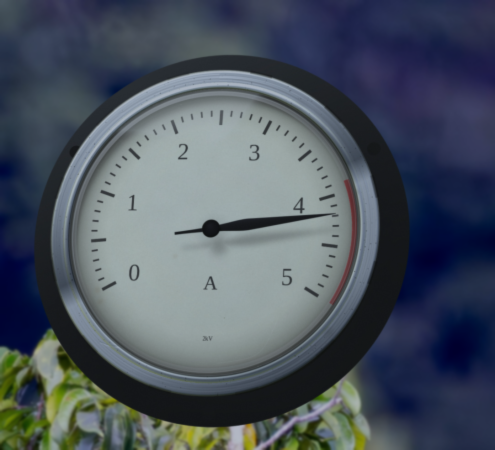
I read 4.2 (A)
